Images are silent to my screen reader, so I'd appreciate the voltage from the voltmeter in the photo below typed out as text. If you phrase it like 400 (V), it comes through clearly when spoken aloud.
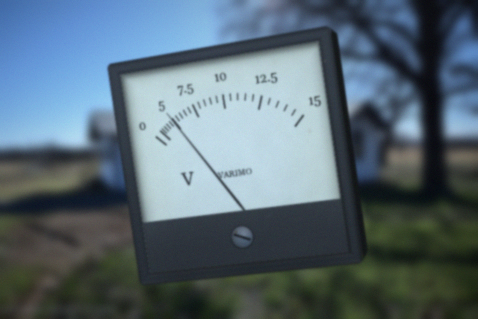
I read 5 (V)
